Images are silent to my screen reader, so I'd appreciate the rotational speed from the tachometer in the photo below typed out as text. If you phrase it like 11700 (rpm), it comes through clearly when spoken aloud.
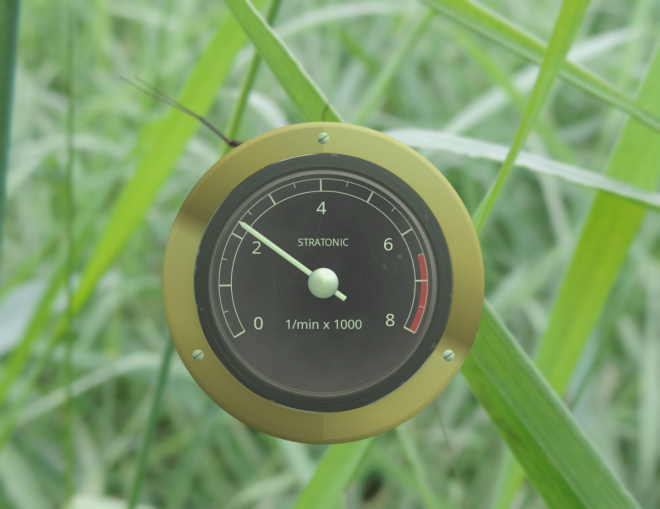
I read 2250 (rpm)
